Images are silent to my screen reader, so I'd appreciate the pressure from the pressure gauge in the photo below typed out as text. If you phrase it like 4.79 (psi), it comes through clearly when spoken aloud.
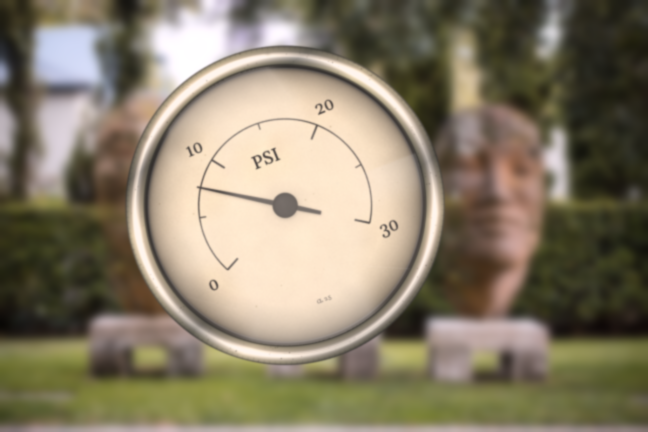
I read 7.5 (psi)
